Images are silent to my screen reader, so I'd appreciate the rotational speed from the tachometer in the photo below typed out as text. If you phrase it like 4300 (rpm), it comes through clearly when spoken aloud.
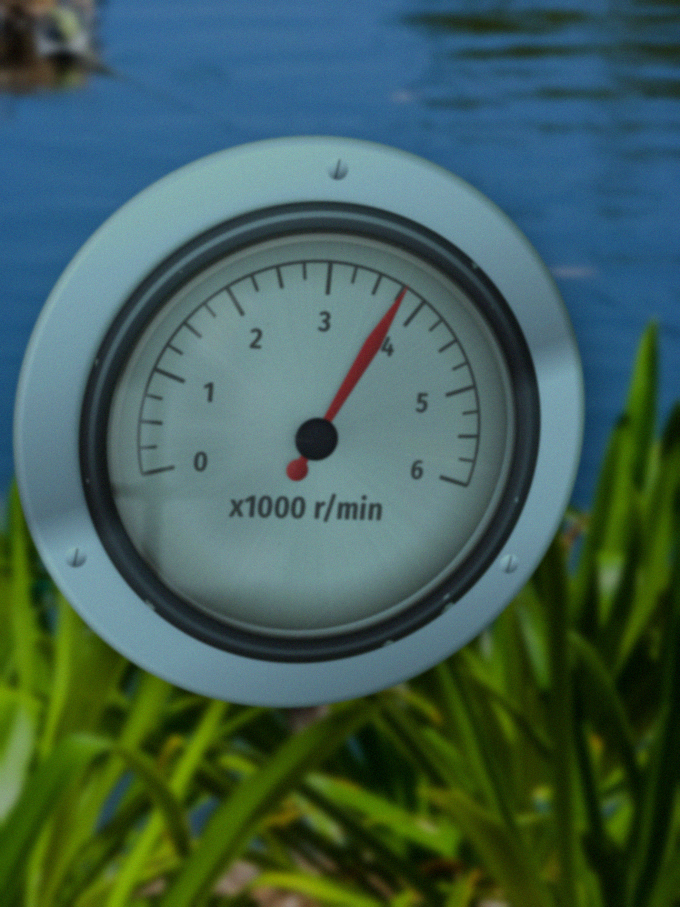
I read 3750 (rpm)
